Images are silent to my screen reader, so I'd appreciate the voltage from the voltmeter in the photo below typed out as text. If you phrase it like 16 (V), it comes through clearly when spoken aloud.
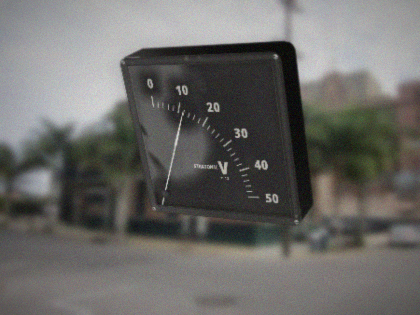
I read 12 (V)
